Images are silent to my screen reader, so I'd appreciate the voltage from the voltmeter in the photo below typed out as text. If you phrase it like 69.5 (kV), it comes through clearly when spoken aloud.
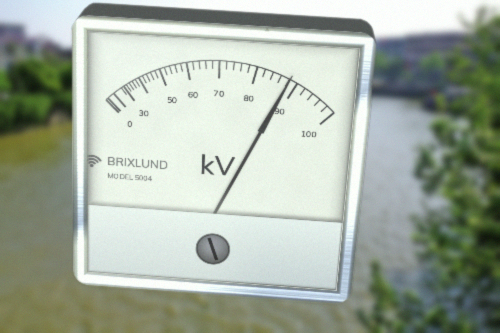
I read 88 (kV)
